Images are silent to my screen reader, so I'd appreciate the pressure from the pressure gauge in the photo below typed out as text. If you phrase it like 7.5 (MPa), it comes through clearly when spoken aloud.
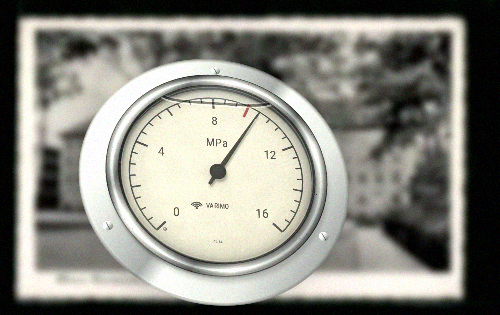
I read 10 (MPa)
